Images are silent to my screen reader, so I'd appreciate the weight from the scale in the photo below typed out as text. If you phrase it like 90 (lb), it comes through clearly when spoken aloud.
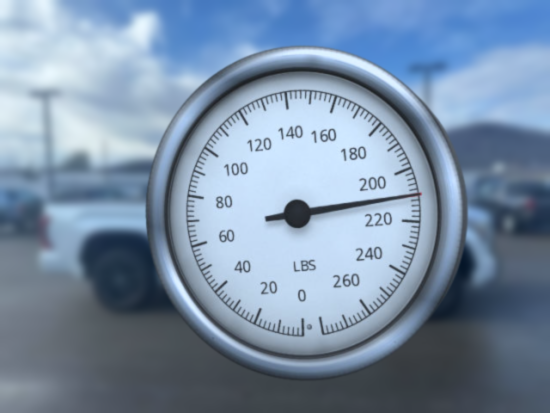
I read 210 (lb)
